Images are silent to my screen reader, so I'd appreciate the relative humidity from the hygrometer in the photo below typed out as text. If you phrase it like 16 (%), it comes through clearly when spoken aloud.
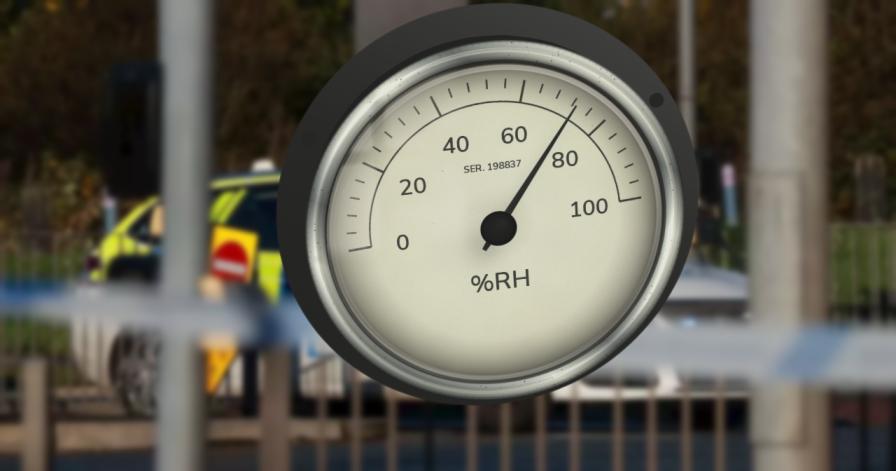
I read 72 (%)
